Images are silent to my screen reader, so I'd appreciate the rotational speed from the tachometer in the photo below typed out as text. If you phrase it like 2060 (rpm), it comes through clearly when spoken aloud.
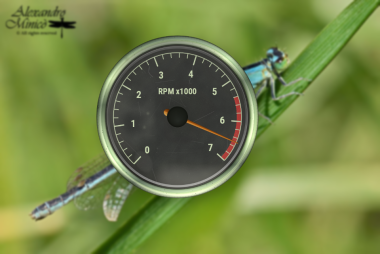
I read 6500 (rpm)
